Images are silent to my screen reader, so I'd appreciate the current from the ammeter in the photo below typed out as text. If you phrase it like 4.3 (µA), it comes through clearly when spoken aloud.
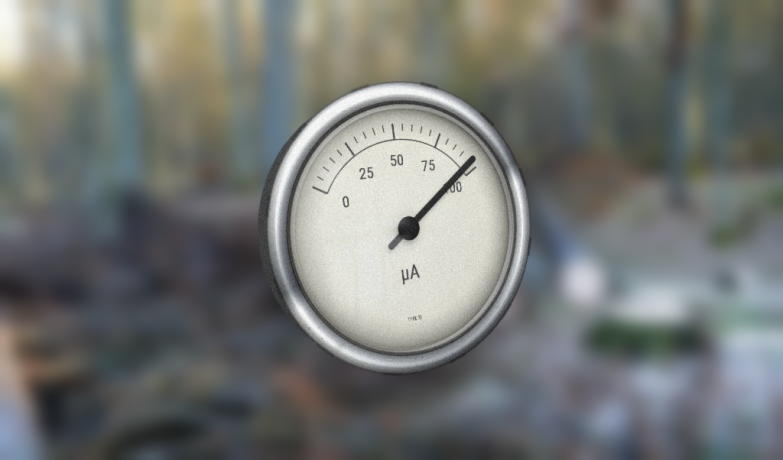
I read 95 (µA)
